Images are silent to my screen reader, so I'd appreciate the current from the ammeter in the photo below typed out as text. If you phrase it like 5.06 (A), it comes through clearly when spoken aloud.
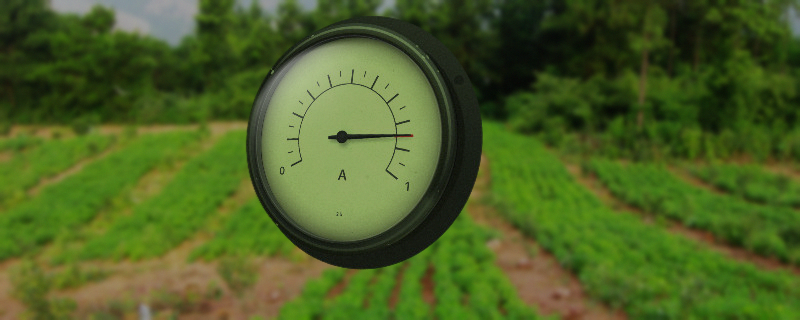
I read 0.85 (A)
